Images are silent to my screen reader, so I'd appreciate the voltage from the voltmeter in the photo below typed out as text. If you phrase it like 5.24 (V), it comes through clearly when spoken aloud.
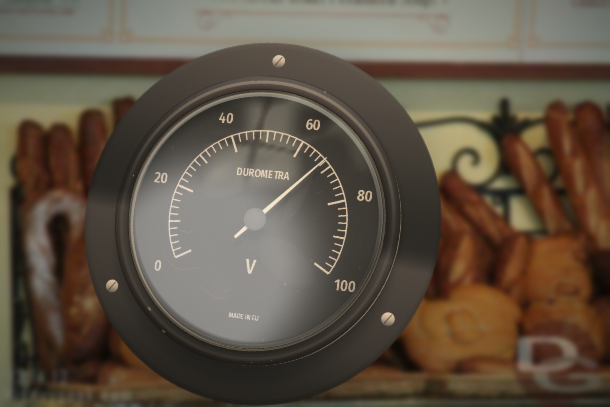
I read 68 (V)
